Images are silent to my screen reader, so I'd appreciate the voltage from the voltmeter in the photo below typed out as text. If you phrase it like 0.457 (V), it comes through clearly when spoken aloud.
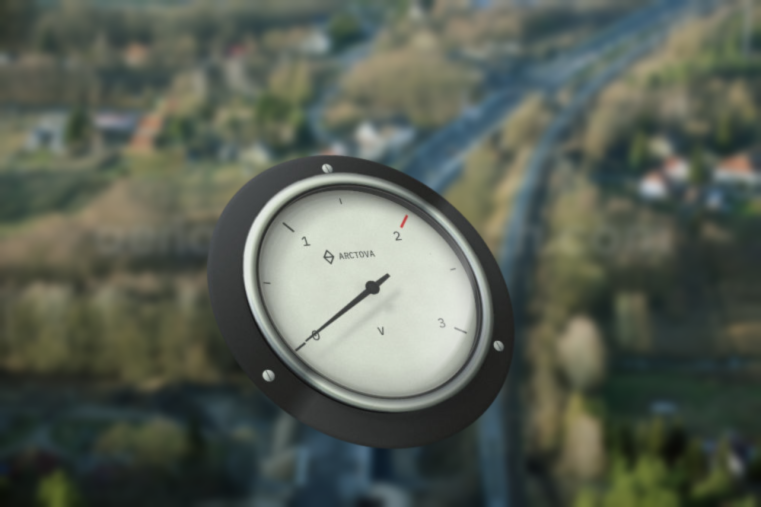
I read 0 (V)
